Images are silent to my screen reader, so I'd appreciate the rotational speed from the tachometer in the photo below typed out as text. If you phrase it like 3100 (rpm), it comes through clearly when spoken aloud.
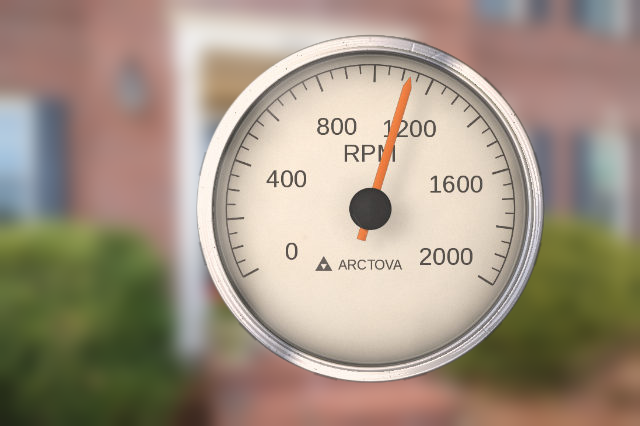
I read 1125 (rpm)
